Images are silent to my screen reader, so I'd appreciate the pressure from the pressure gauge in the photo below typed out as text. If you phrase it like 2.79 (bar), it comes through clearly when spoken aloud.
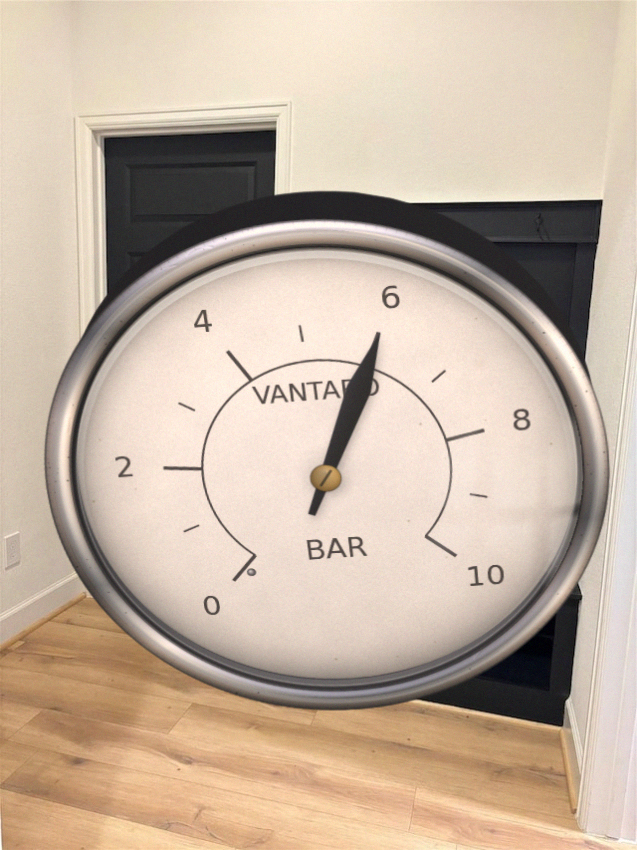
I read 6 (bar)
